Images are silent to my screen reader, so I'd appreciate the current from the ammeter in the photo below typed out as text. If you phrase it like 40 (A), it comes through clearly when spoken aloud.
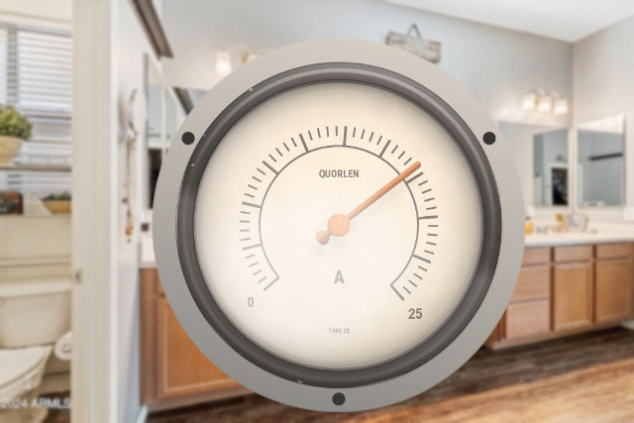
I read 17 (A)
